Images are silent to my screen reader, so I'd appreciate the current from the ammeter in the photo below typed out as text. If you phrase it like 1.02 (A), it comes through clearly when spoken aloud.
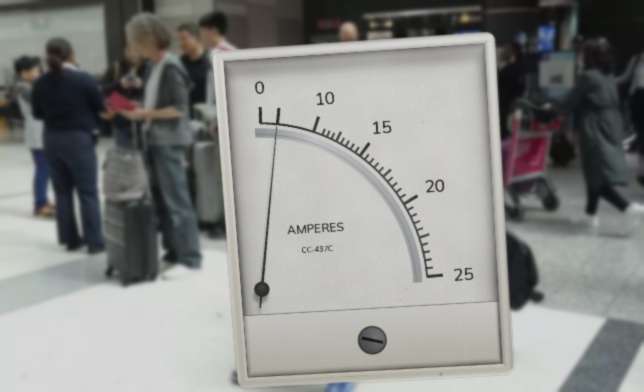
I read 5 (A)
